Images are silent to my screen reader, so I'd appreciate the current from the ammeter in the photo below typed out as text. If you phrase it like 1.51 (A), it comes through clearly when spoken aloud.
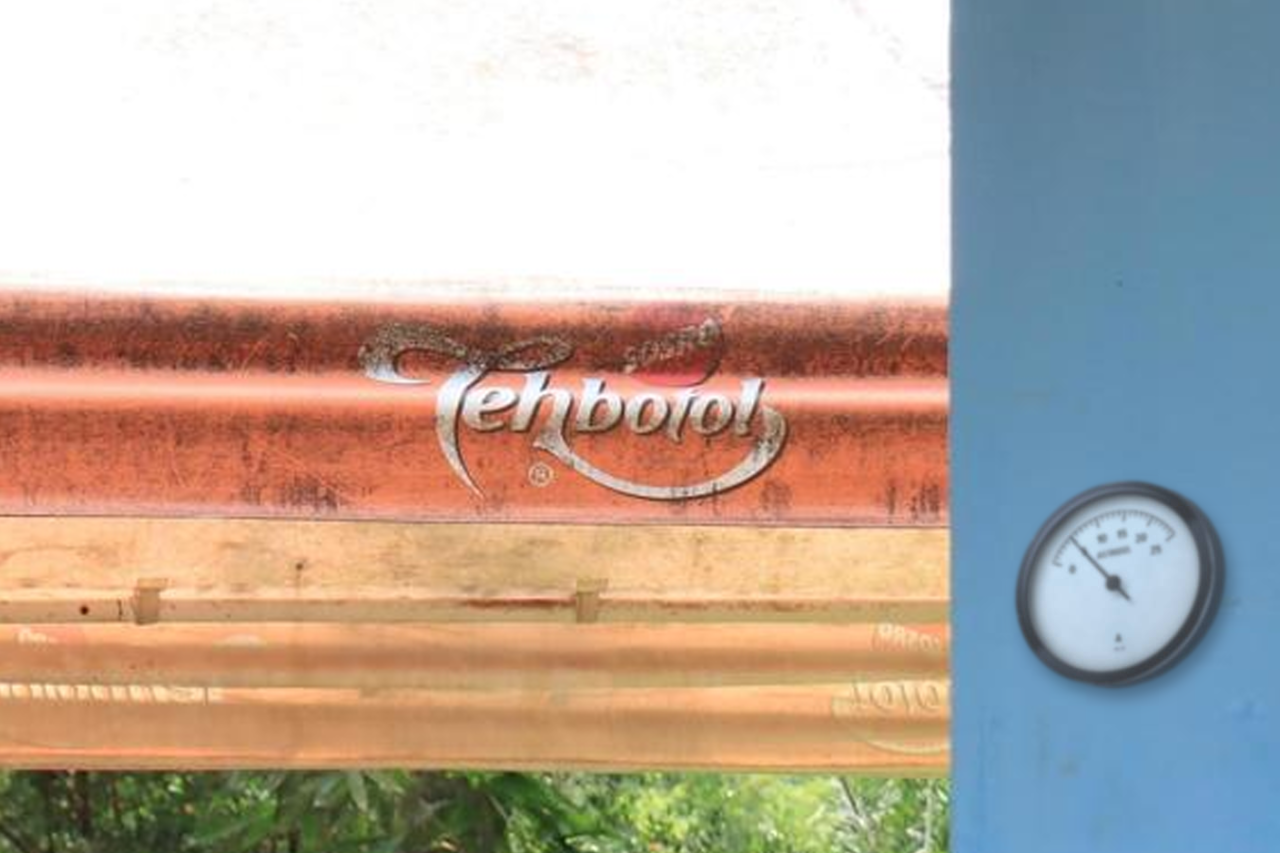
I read 5 (A)
